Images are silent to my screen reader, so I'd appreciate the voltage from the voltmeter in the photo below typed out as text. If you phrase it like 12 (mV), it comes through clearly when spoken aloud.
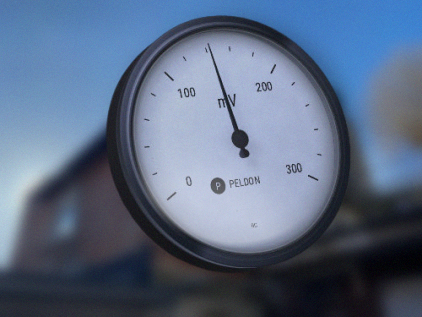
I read 140 (mV)
